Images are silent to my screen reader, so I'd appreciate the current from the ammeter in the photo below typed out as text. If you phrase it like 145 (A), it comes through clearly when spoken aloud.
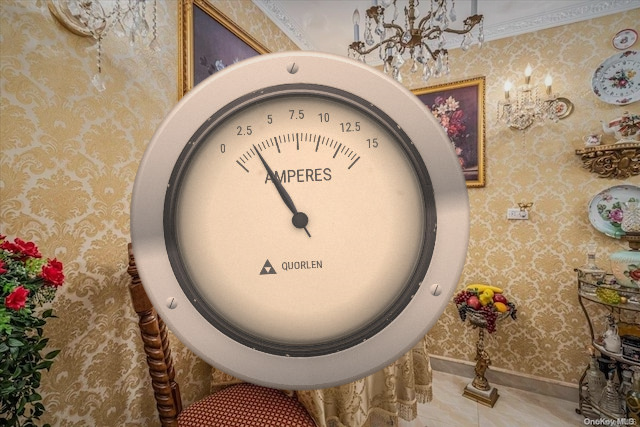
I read 2.5 (A)
